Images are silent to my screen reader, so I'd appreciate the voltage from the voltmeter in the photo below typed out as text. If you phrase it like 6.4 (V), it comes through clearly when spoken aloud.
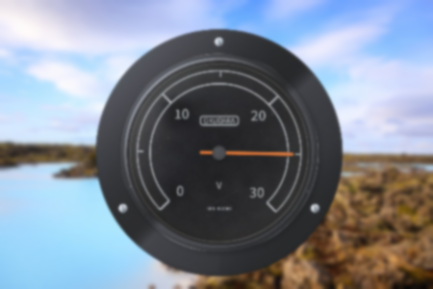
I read 25 (V)
